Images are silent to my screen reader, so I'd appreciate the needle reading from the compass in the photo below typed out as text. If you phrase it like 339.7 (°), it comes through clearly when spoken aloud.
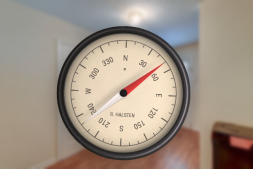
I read 50 (°)
